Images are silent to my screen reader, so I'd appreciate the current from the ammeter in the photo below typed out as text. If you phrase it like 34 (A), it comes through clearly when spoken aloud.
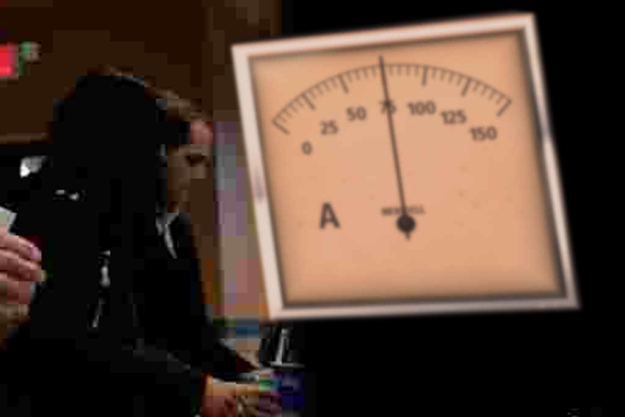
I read 75 (A)
